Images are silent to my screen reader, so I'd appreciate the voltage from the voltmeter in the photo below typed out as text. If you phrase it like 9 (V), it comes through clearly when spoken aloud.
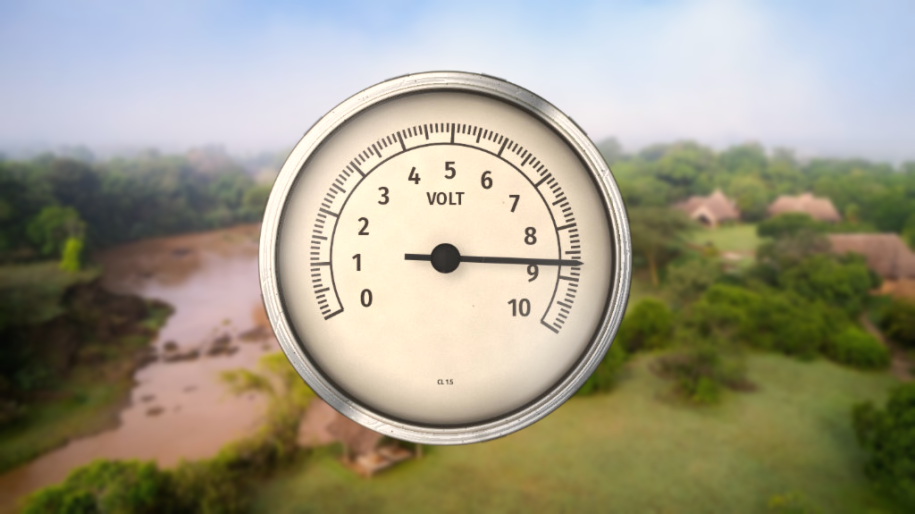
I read 8.7 (V)
